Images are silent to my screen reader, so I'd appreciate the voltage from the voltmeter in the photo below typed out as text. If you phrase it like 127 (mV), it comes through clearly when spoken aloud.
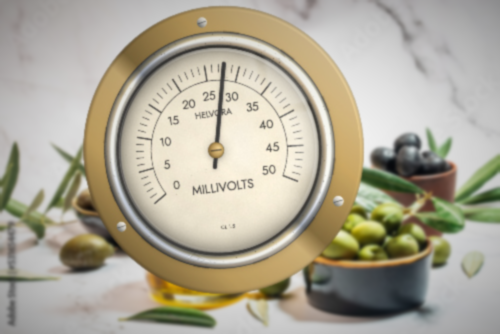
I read 28 (mV)
